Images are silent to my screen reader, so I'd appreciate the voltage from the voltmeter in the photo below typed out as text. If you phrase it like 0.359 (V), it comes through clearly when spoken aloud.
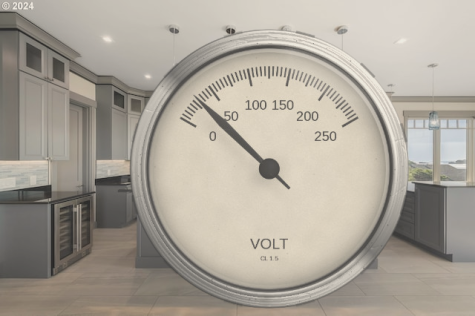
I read 30 (V)
